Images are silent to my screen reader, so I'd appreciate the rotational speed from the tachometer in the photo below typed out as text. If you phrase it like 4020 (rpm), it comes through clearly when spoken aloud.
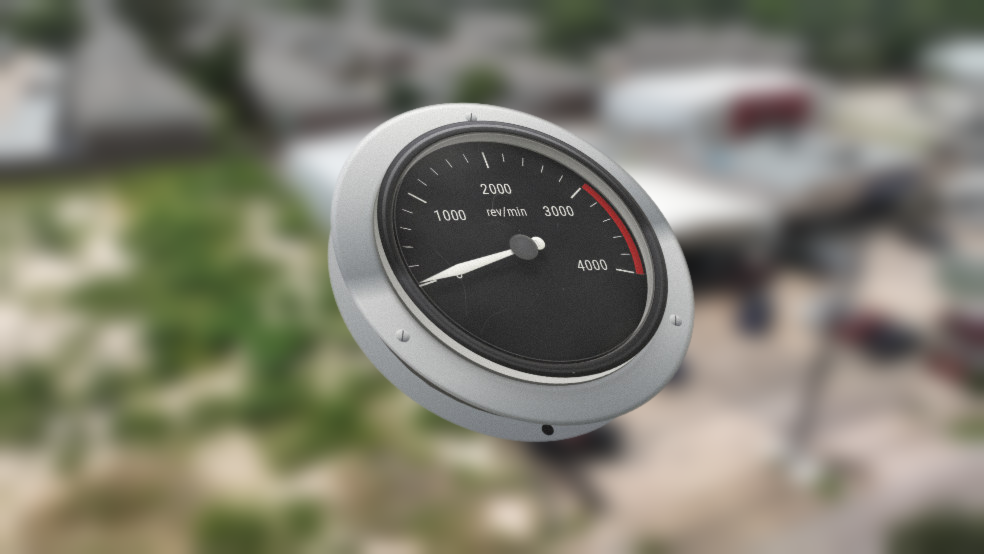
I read 0 (rpm)
